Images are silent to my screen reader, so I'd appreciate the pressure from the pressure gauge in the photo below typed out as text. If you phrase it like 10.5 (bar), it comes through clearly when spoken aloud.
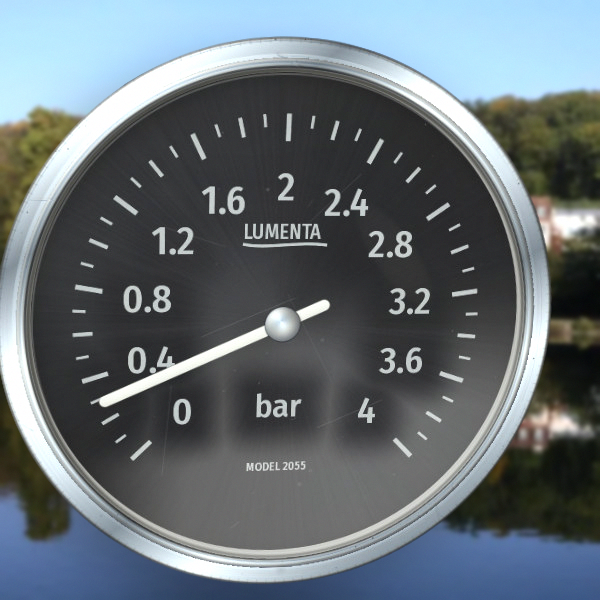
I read 0.3 (bar)
